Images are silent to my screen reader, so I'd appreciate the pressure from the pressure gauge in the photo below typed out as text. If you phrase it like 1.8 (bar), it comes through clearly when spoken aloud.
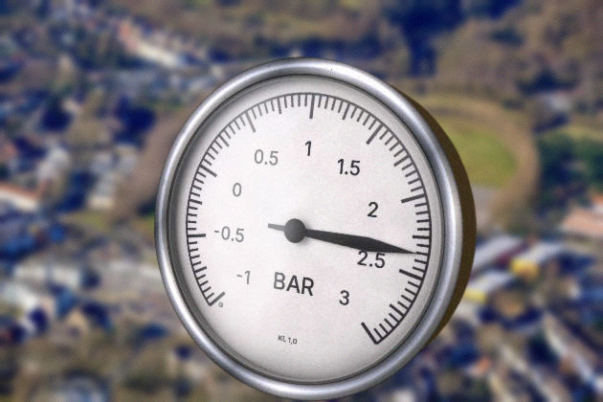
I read 2.35 (bar)
